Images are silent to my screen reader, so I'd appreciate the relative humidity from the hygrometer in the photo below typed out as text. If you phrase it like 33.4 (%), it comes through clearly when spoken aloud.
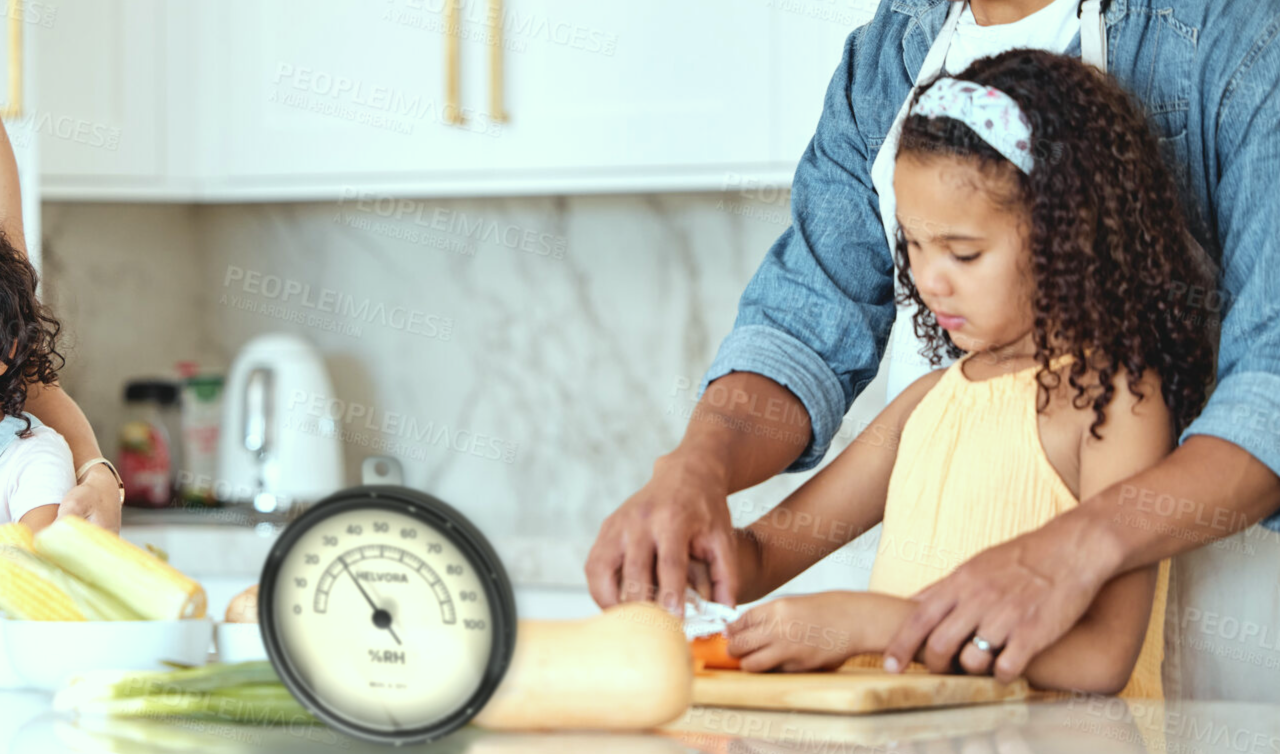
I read 30 (%)
